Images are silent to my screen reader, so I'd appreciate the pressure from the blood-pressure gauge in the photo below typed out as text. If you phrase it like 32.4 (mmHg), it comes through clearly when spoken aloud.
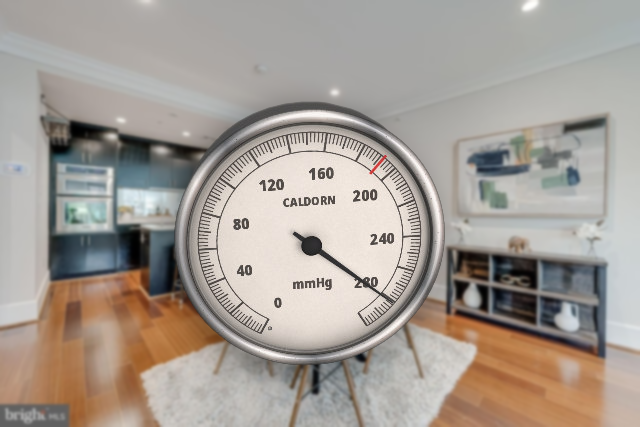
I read 280 (mmHg)
